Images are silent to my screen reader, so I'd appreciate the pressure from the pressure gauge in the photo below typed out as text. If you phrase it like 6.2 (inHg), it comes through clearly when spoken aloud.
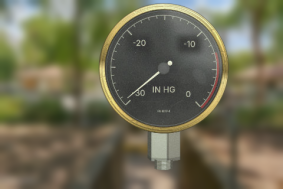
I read -29.5 (inHg)
